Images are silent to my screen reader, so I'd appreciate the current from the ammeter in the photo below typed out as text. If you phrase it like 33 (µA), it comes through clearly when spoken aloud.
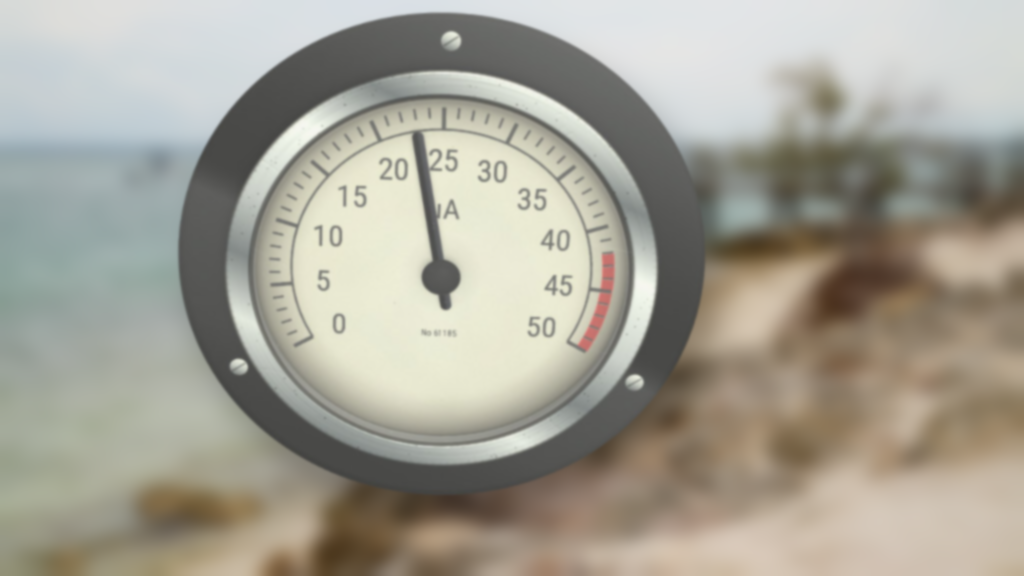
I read 23 (µA)
